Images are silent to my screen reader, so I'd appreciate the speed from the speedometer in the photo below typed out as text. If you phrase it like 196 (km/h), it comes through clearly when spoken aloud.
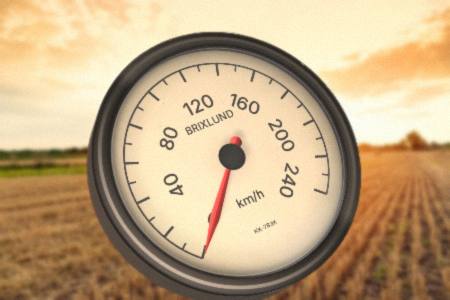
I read 0 (km/h)
